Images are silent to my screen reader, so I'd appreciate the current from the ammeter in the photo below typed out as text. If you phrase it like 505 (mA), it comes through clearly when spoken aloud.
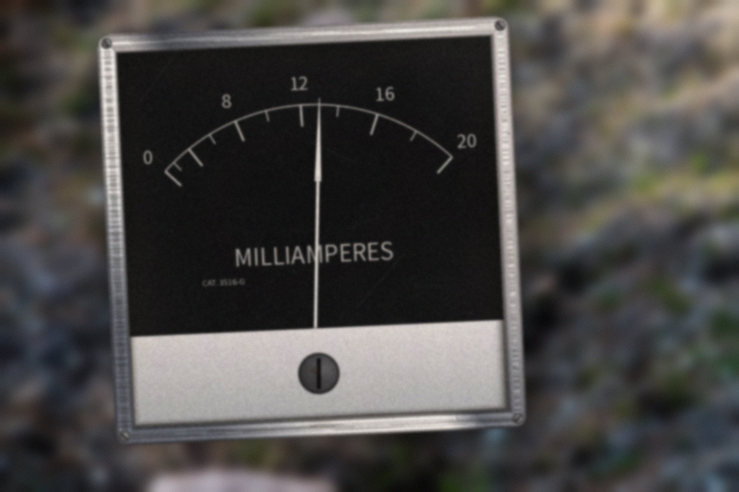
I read 13 (mA)
